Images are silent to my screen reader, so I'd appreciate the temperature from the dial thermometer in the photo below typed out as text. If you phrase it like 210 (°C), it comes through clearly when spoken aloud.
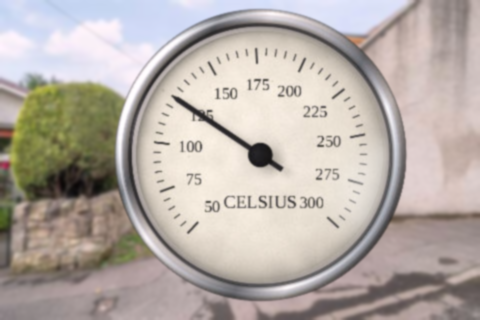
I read 125 (°C)
